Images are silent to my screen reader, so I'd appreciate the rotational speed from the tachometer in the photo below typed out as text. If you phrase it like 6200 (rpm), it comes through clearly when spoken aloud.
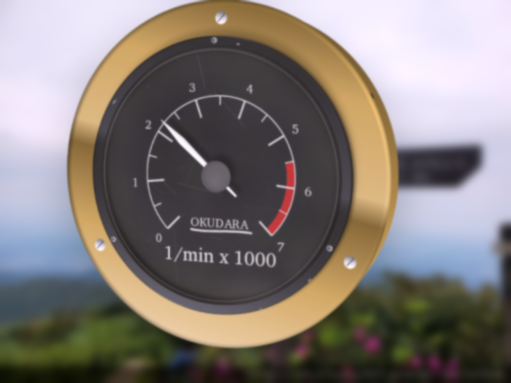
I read 2250 (rpm)
